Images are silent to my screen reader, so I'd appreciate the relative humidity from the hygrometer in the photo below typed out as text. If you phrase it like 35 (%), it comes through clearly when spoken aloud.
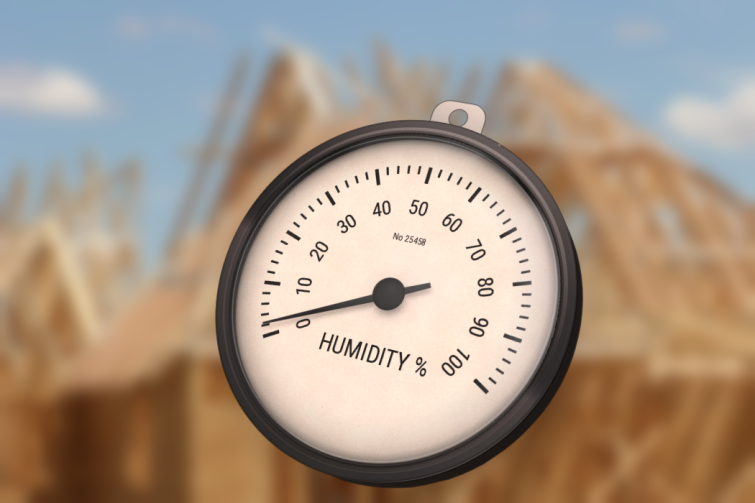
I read 2 (%)
